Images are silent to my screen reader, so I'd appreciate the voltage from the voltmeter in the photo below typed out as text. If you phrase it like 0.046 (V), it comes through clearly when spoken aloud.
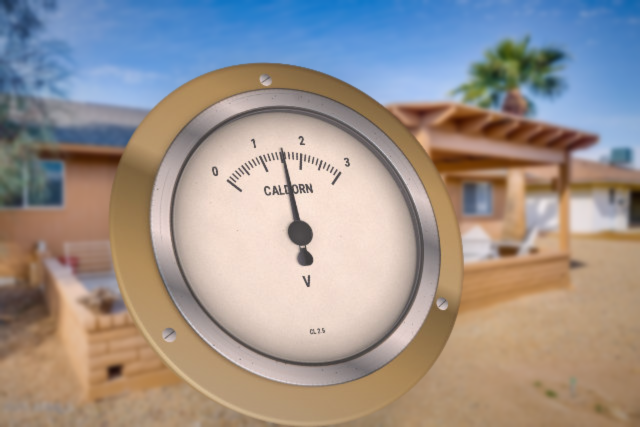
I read 1.5 (V)
